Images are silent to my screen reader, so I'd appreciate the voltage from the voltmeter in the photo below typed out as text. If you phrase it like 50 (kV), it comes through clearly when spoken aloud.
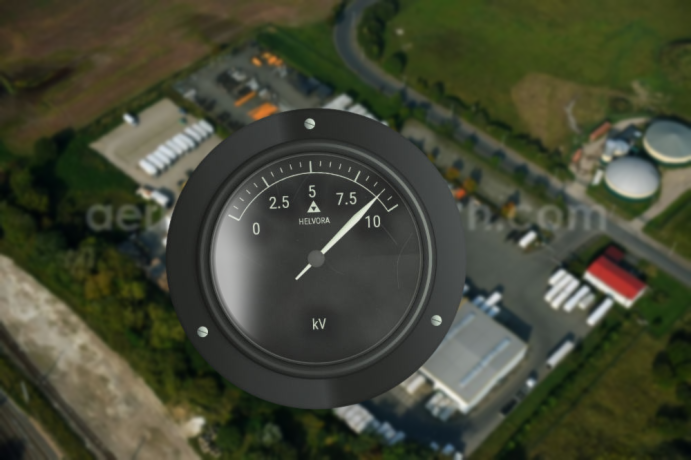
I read 9 (kV)
